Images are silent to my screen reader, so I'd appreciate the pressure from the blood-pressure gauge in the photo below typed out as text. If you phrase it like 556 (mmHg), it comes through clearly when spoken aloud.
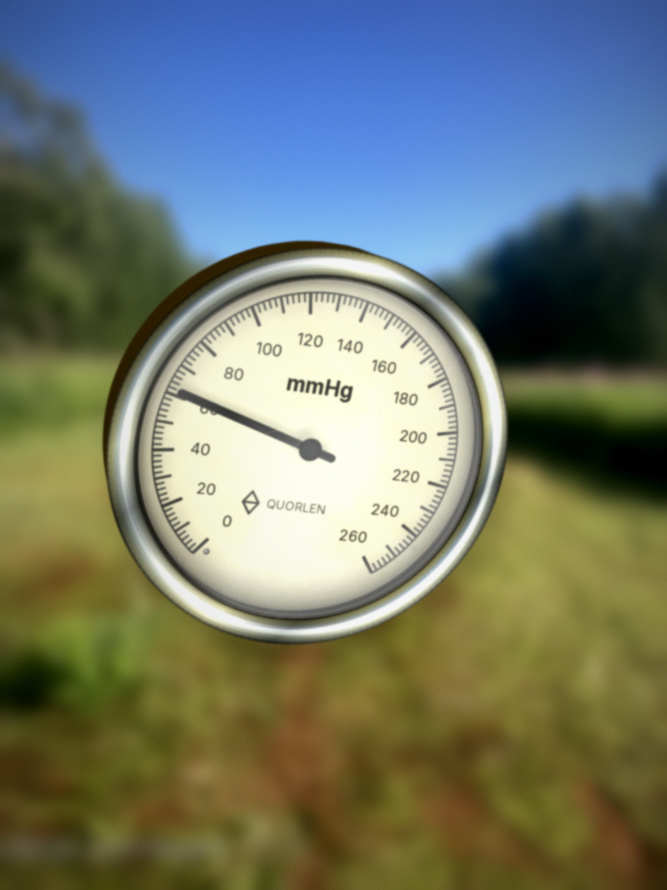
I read 62 (mmHg)
